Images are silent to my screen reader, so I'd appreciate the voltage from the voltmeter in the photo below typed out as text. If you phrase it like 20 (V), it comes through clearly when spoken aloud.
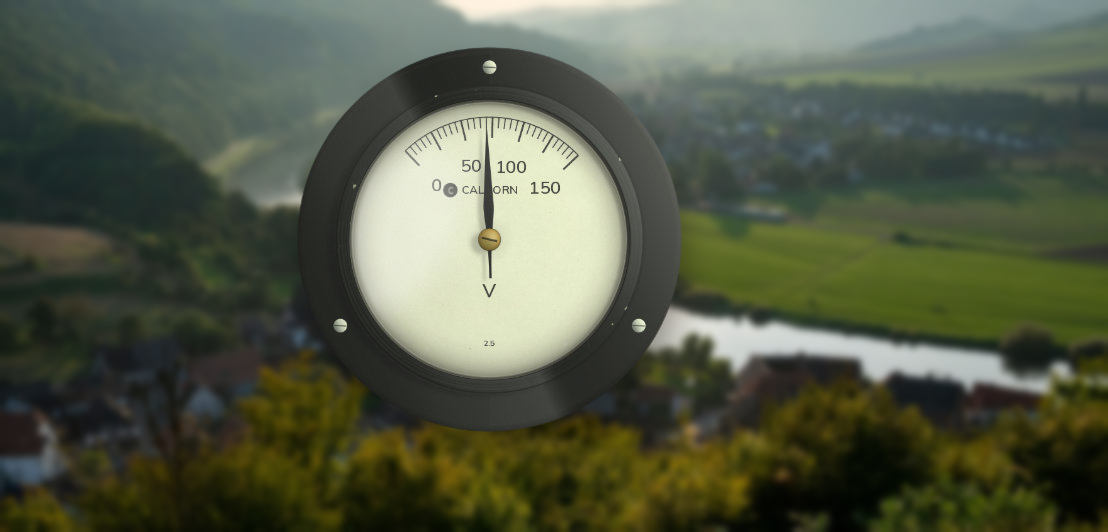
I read 70 (V)
